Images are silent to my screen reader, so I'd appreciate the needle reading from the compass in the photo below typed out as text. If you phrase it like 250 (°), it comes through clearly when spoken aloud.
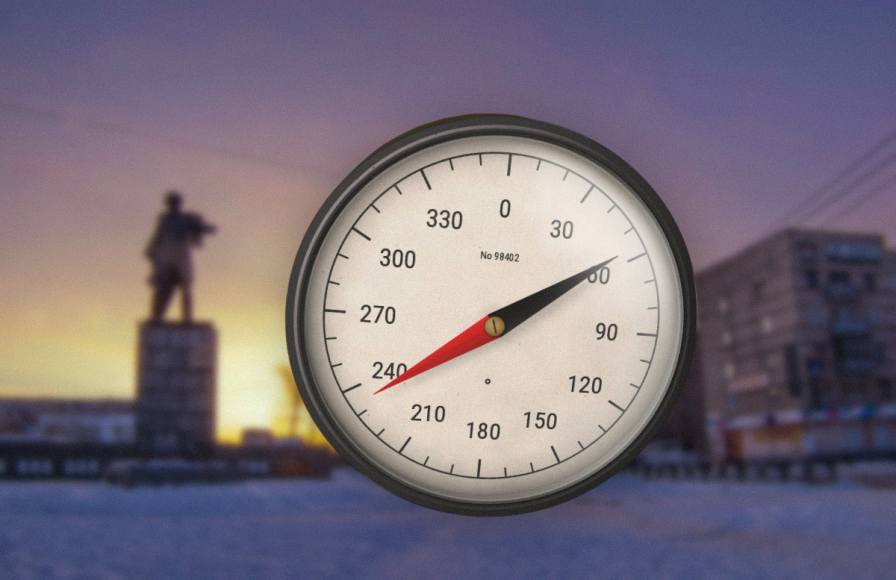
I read 235 (°)
